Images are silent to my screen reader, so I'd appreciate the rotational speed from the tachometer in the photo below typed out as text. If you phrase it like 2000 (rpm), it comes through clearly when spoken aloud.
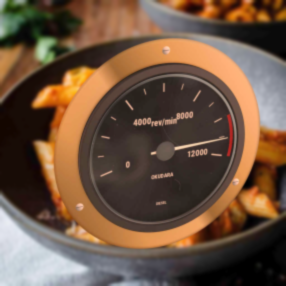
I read 11000 (rpm)
